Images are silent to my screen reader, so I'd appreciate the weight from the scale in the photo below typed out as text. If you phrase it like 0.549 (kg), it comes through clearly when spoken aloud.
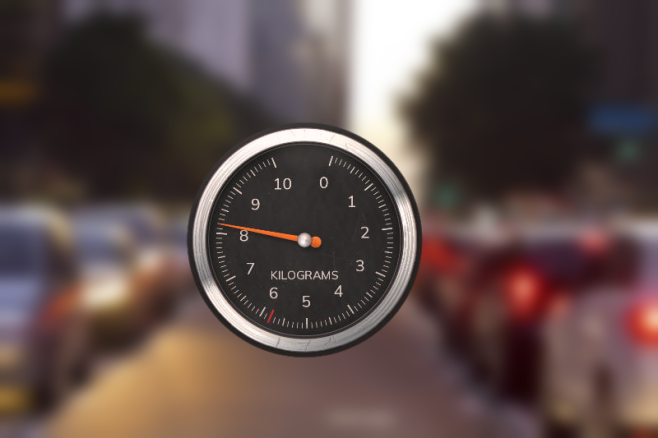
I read 8.2 (kg)
